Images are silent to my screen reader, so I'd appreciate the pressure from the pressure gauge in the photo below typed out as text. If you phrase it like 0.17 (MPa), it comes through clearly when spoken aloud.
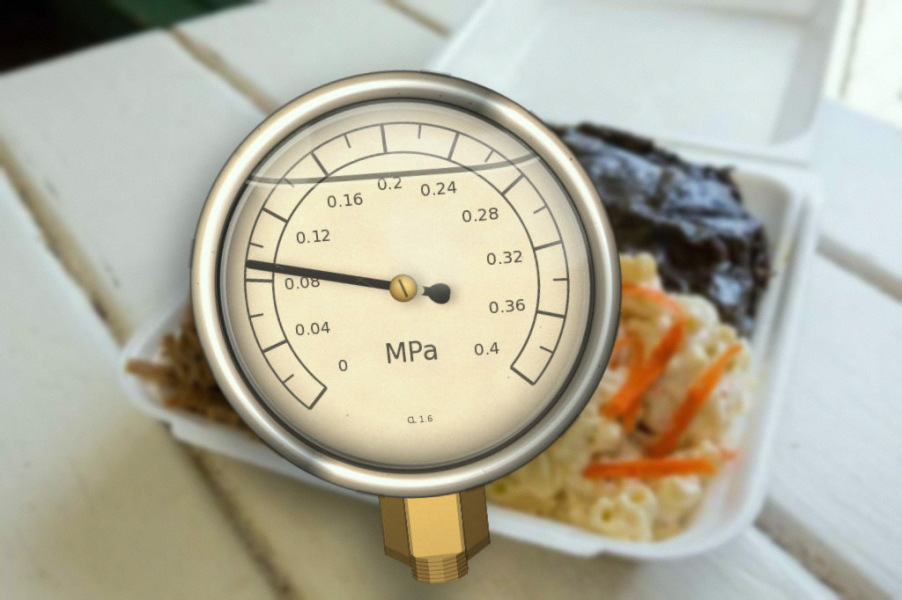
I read 0.09 (MPa)
